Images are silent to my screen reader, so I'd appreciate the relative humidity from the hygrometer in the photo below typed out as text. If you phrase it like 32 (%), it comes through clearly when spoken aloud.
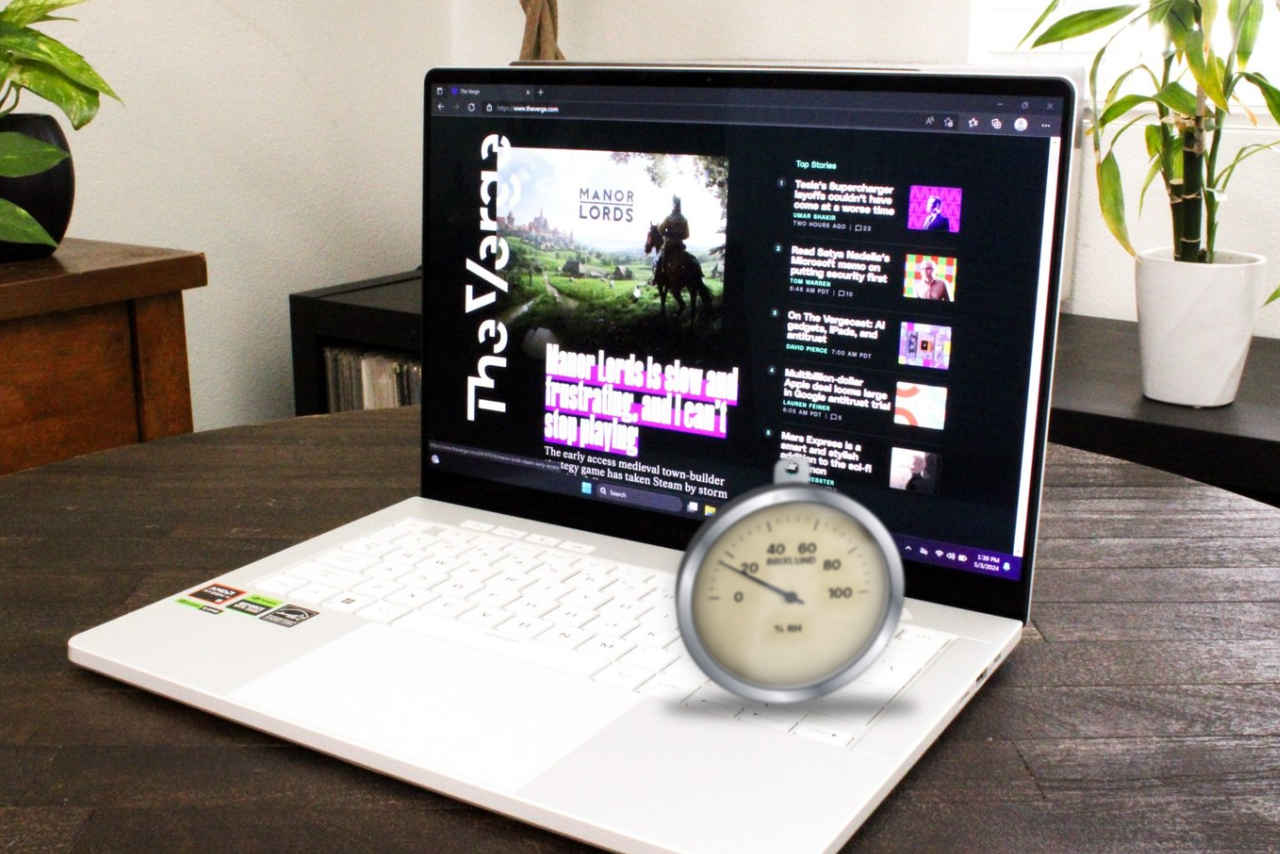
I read 16 (%)
